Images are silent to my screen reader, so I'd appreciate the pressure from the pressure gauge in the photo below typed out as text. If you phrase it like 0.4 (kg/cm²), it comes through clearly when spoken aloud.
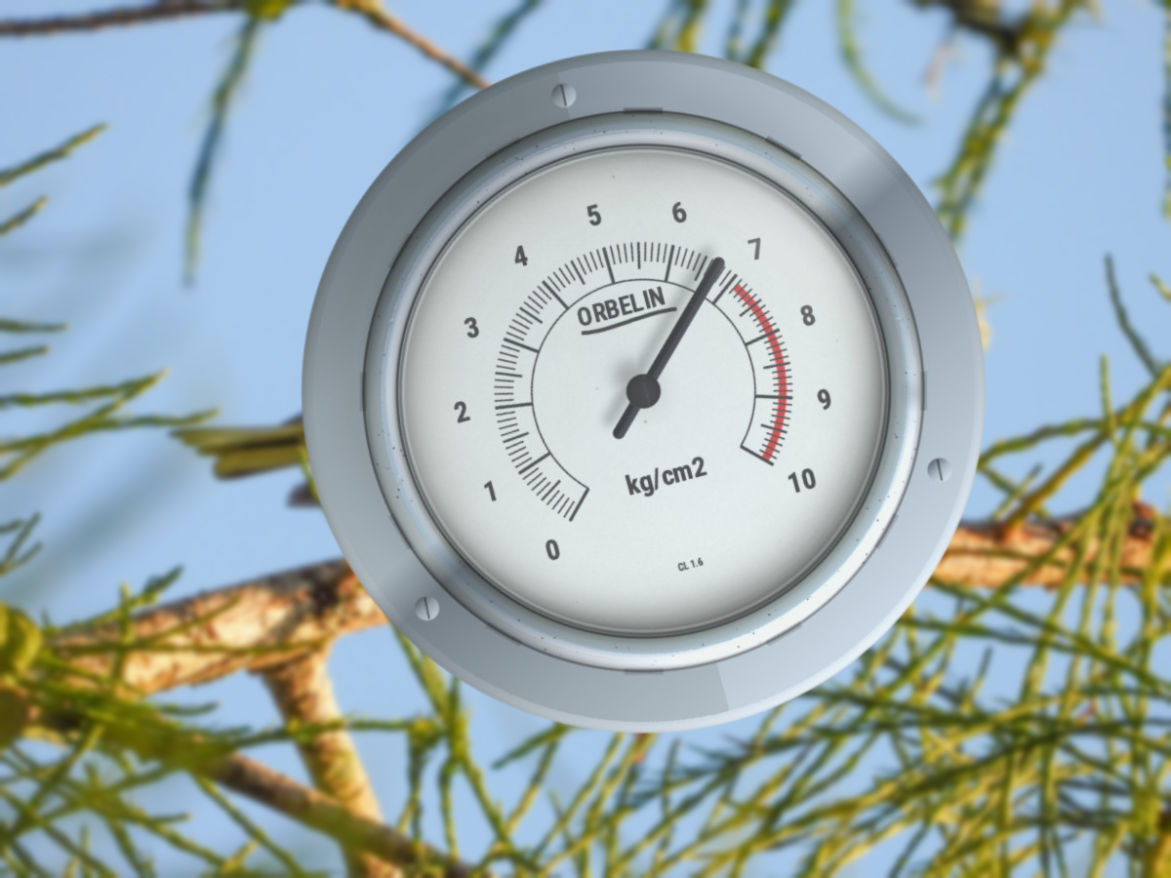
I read 6.7 (kg/cm²)
